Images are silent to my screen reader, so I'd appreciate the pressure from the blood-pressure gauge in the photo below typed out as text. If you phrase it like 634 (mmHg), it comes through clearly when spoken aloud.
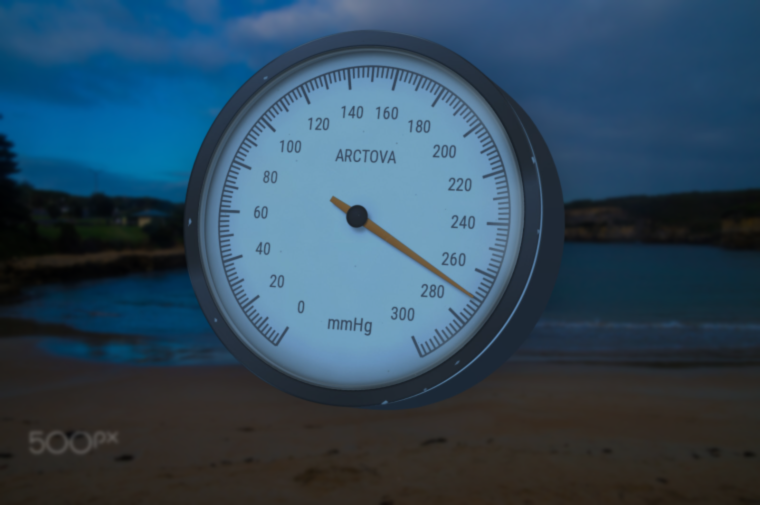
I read 270 (mmHg)
